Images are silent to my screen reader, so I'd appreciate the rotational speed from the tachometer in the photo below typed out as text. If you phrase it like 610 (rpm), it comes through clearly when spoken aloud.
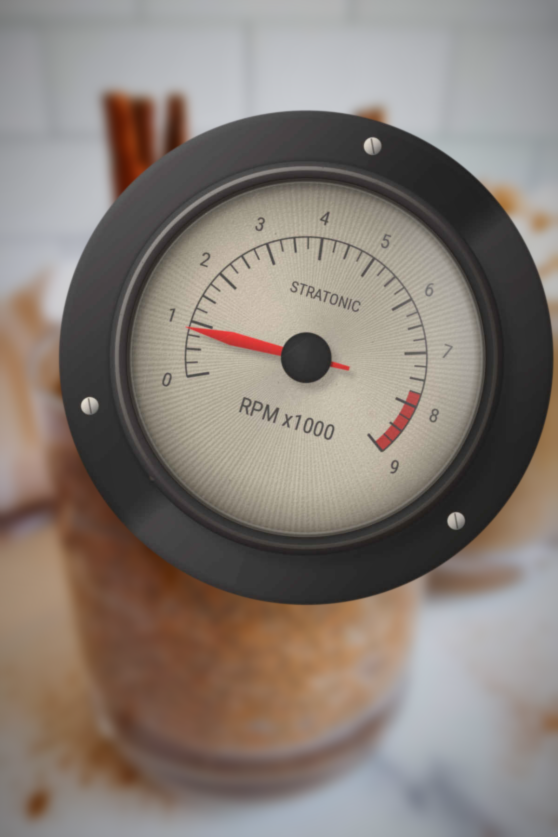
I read 875 (rpm)
